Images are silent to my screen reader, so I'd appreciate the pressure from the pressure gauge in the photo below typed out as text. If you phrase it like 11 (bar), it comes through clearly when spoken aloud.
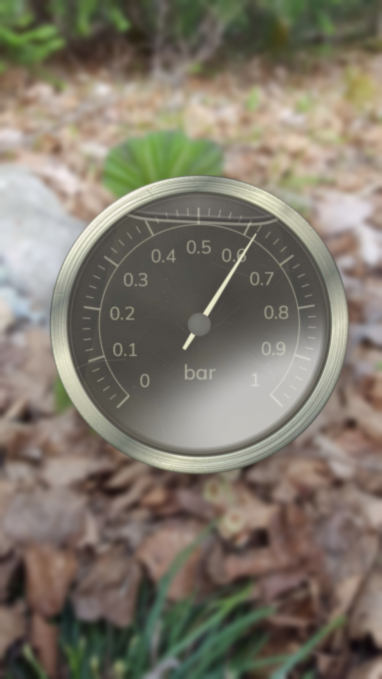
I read 0.62 (bar)
